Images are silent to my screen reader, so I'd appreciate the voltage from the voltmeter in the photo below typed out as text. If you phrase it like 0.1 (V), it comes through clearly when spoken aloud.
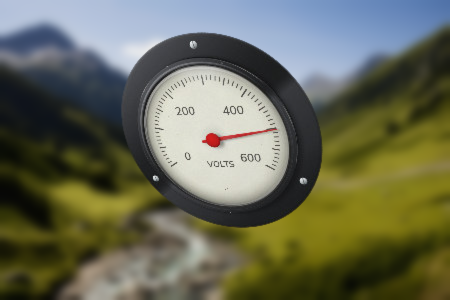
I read 500 (V)
